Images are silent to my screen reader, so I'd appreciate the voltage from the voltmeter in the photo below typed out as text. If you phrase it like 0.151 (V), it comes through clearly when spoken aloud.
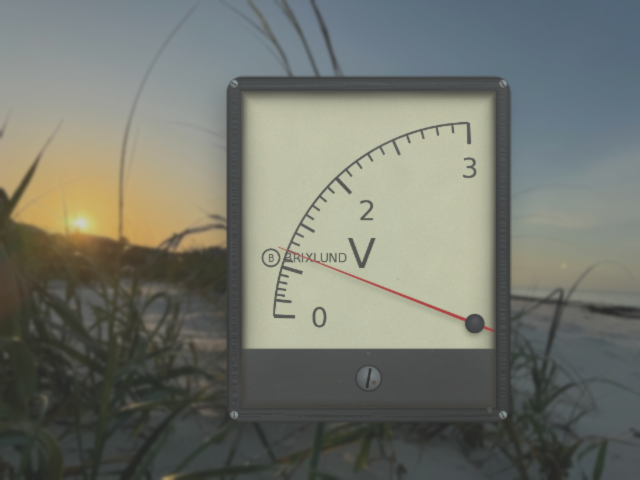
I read 1.2 (V)
